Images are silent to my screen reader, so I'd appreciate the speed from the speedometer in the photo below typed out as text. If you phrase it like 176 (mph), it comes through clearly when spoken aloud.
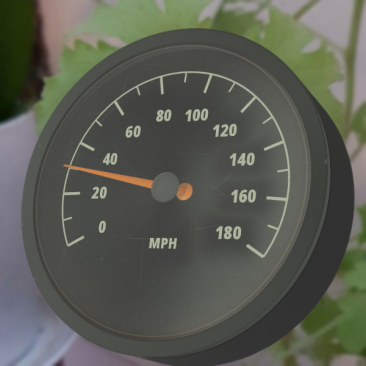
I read 30 (mph)
